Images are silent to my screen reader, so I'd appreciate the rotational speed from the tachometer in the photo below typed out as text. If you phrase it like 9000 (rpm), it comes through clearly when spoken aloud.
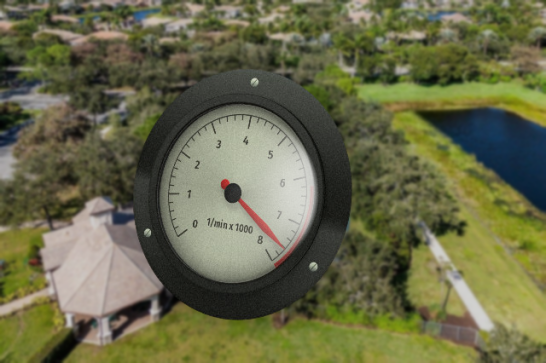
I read 7600 (rpm)
